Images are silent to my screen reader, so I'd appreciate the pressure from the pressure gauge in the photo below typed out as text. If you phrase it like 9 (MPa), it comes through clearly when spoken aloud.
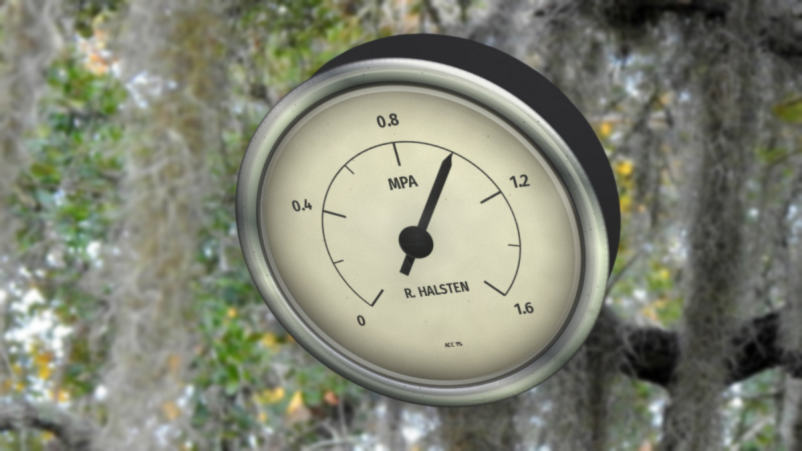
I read 1 (MPa)
